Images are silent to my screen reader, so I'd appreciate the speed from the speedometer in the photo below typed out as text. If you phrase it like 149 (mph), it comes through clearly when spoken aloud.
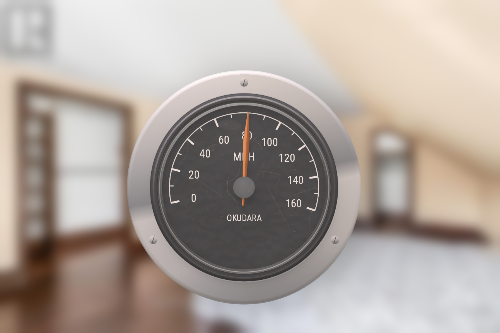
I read 80 (mph)
